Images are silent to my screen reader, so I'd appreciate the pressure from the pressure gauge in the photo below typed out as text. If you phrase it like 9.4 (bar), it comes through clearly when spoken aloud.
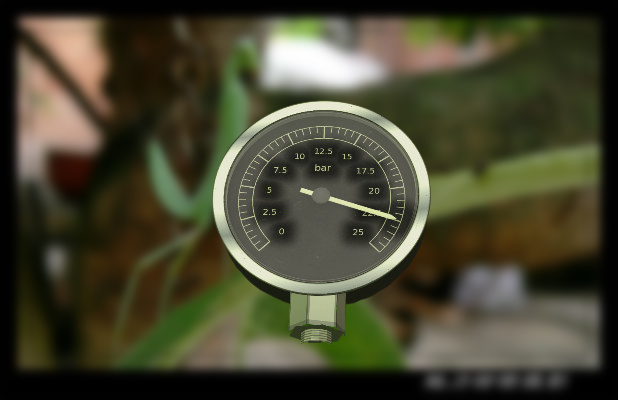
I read 22.5 (bar)
